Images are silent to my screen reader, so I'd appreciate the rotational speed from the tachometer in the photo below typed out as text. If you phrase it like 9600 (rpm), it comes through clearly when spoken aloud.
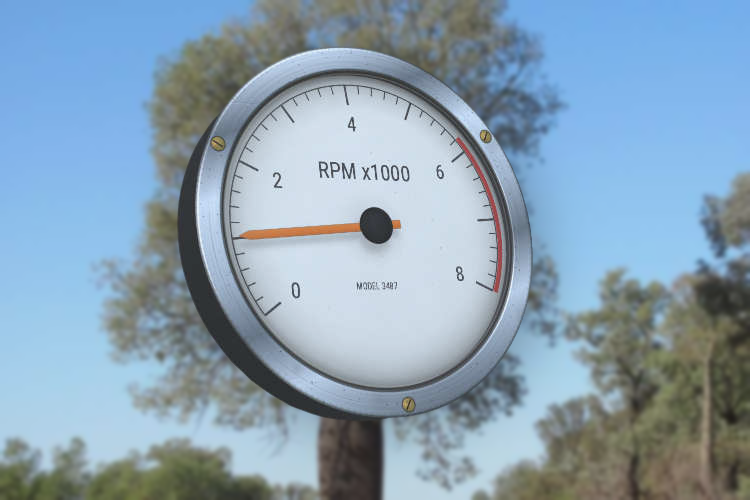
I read 1000 (rpm)
